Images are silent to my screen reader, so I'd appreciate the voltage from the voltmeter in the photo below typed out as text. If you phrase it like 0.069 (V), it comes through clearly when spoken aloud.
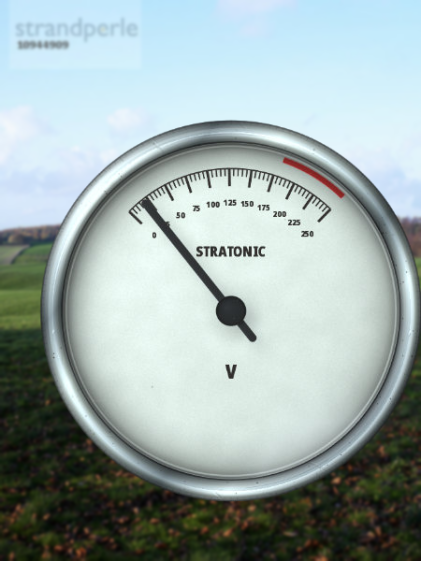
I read 20 (V)
